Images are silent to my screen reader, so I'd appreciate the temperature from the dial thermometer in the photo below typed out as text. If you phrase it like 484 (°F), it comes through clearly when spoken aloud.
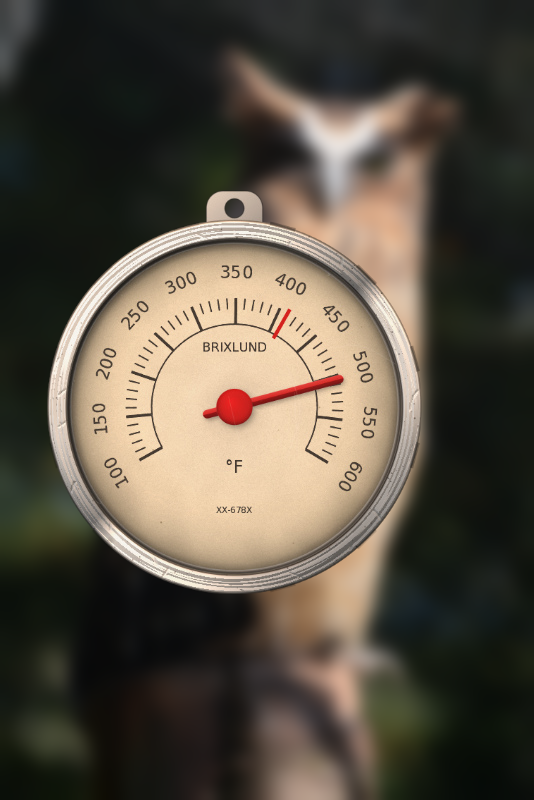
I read 505 (°F)
